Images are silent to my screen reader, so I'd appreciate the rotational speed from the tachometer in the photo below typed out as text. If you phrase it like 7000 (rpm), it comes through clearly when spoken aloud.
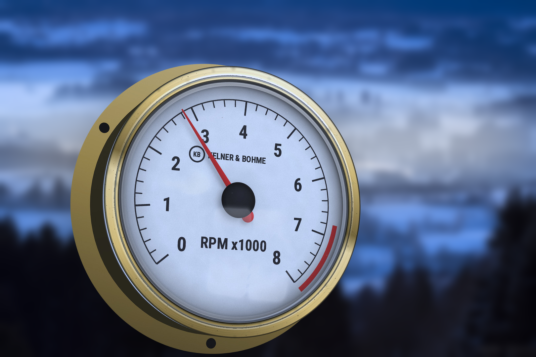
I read 2800 (rpm)
